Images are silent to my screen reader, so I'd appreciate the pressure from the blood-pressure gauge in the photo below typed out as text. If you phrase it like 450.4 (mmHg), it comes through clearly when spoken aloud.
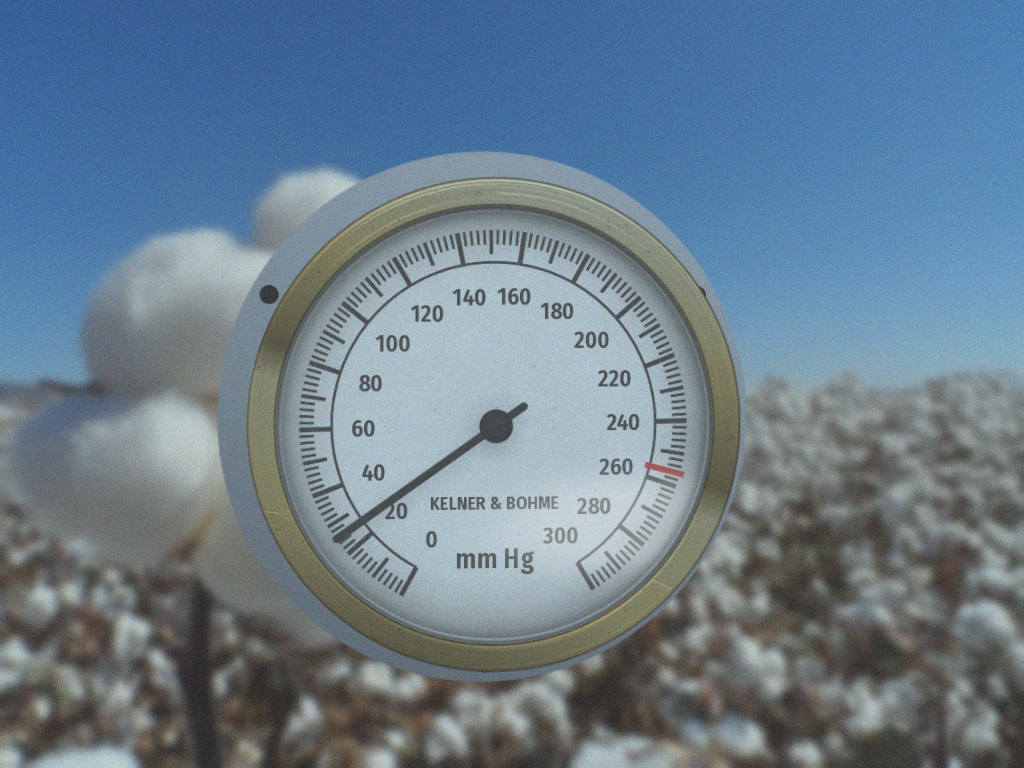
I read 26 (mmHg)
